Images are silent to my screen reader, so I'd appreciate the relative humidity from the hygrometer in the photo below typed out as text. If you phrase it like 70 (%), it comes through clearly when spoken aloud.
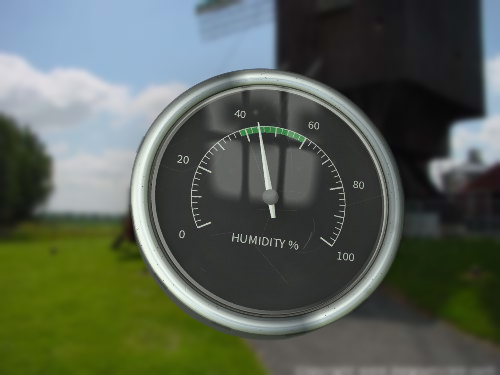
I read 44 (%)
